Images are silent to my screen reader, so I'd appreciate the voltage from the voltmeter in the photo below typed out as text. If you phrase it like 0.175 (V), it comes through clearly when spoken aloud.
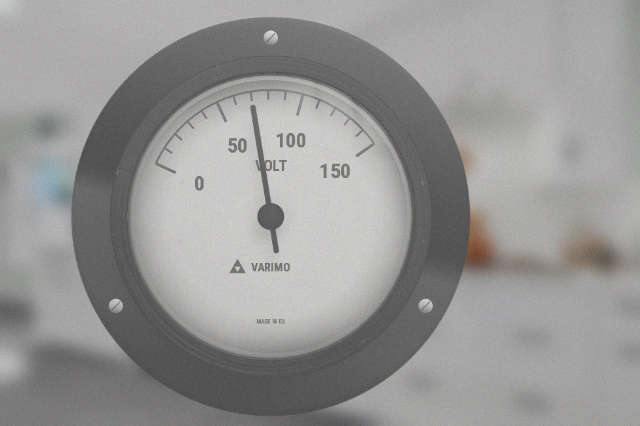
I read 70 (V)
